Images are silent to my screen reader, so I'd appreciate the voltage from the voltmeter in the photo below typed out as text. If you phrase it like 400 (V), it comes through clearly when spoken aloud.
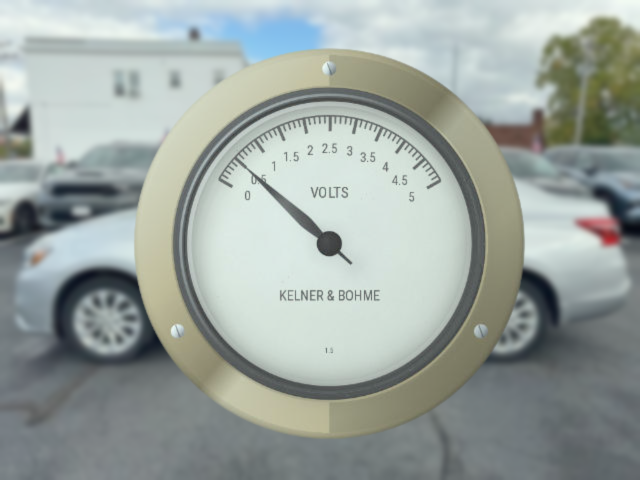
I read 0.5 (V)
